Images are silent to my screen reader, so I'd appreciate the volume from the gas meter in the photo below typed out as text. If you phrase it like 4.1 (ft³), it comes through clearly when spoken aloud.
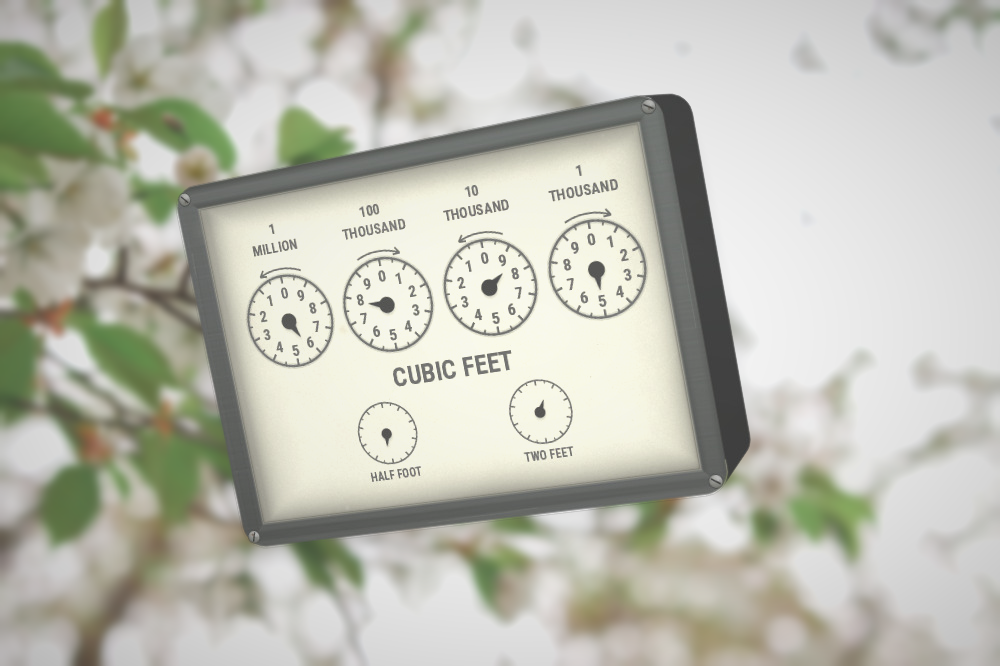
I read 578500 (ft³)
